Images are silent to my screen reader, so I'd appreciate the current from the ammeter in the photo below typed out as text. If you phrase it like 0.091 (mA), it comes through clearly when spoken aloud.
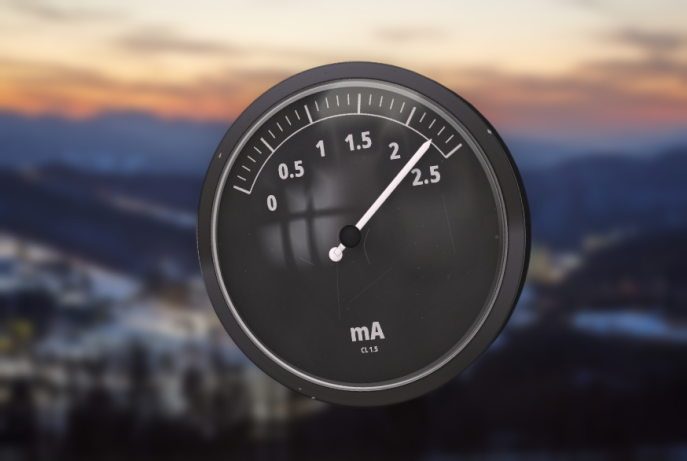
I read 2.3 (mA)
